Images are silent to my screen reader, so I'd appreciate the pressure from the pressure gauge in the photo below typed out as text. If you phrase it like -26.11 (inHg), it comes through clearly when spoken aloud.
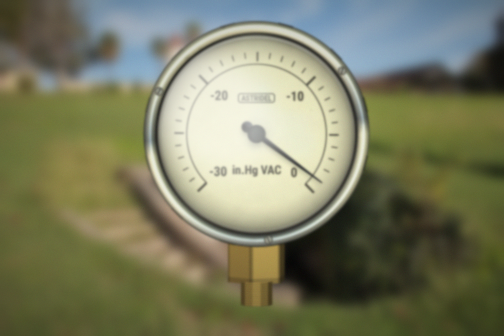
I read -1 (inHg)
